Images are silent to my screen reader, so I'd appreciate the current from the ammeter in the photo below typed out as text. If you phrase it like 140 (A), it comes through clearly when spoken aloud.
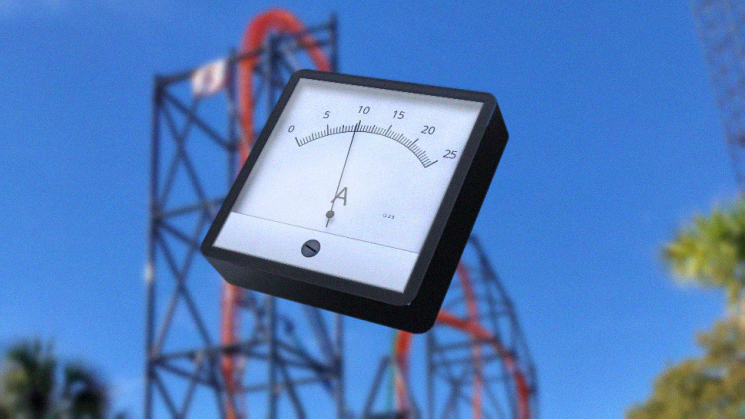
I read 10 (A)
